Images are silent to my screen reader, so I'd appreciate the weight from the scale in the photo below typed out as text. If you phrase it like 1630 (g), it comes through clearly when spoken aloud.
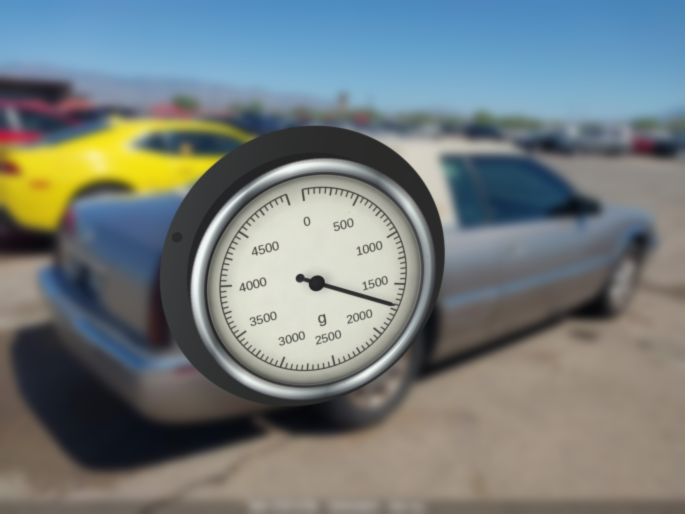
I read 1700 (g)
